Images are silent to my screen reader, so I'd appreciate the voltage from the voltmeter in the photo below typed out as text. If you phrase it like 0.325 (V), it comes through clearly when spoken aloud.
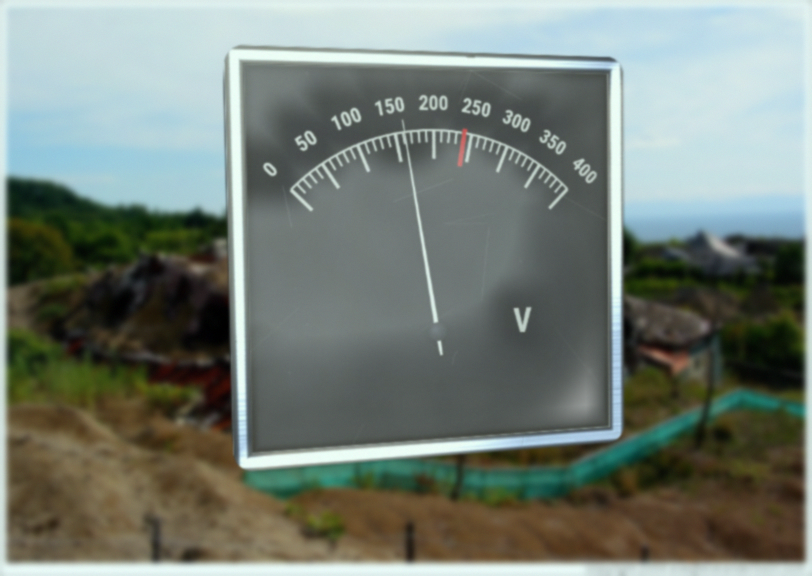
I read 160 (V)
